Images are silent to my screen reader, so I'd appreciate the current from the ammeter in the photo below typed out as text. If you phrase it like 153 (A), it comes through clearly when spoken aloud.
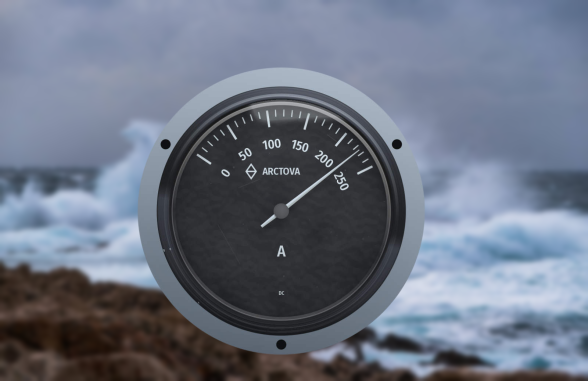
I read 225 (A)
